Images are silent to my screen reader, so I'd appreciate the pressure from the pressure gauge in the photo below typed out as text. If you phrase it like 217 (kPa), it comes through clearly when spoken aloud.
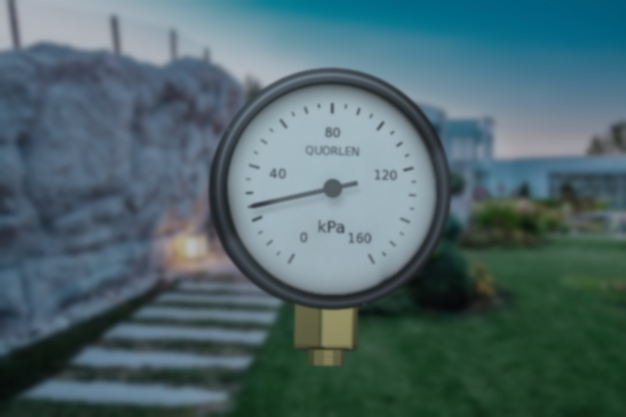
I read 25 (kPa)
